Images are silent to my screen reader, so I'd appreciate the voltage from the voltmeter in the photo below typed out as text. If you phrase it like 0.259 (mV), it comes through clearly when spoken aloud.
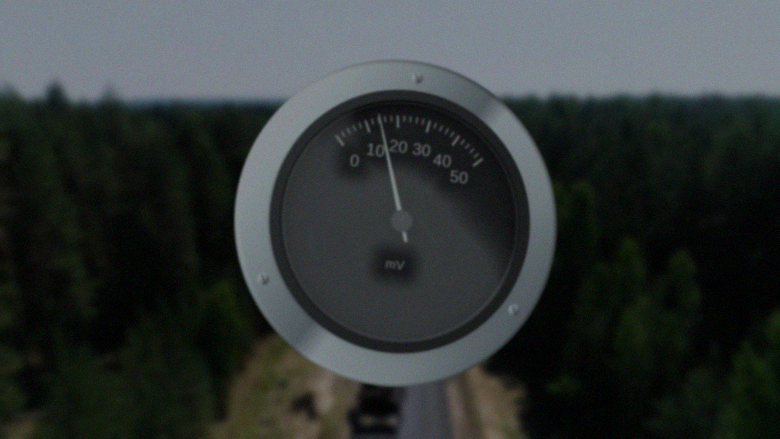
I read 14 (mV)
